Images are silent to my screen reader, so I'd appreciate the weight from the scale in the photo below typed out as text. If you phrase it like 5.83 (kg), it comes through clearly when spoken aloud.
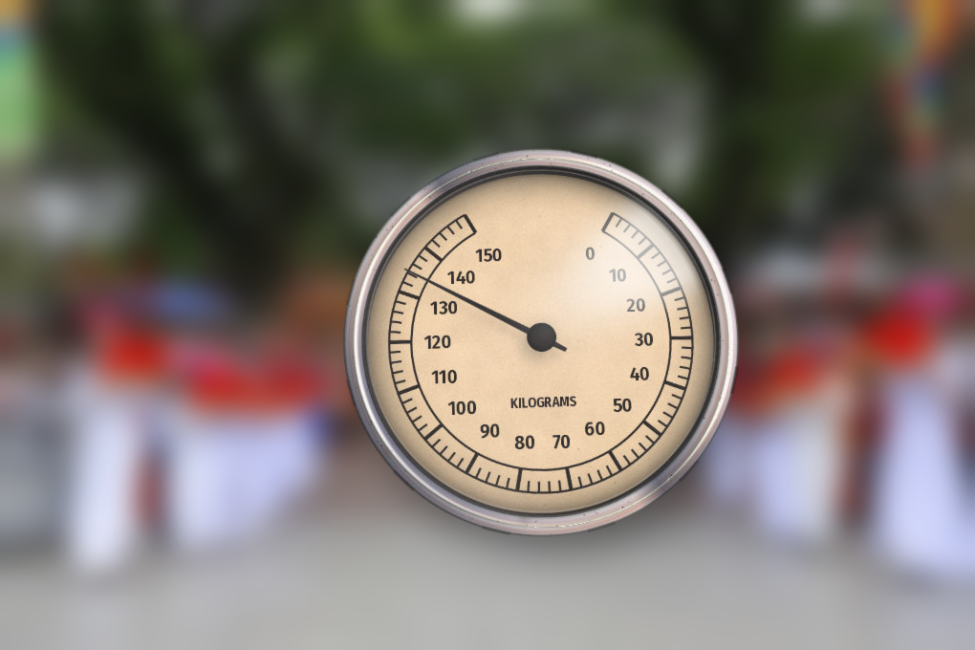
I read 134 (kg)
